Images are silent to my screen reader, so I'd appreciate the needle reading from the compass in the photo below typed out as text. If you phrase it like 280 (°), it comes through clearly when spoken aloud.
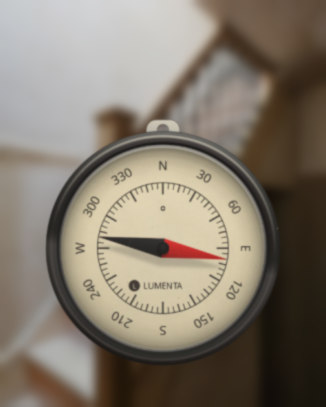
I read 100 (°)
